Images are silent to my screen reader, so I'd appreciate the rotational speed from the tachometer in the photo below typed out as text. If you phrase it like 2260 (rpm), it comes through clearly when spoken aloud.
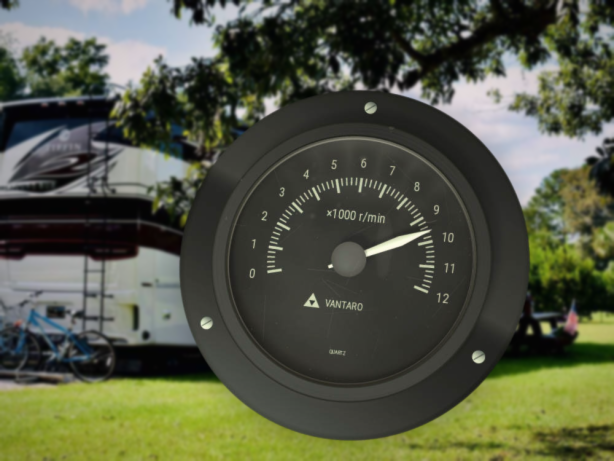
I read 9600 (rpm)
